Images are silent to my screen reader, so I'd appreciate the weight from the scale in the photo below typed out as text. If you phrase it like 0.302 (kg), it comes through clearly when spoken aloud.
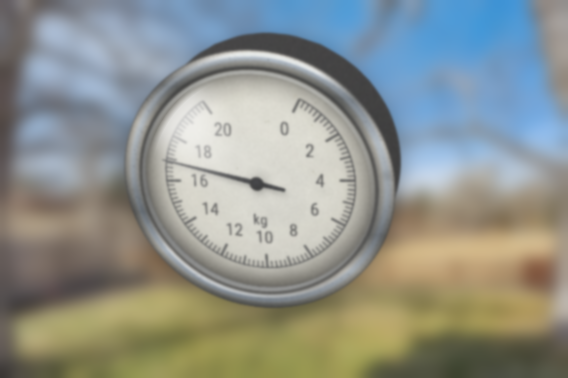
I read 17 (kg)
